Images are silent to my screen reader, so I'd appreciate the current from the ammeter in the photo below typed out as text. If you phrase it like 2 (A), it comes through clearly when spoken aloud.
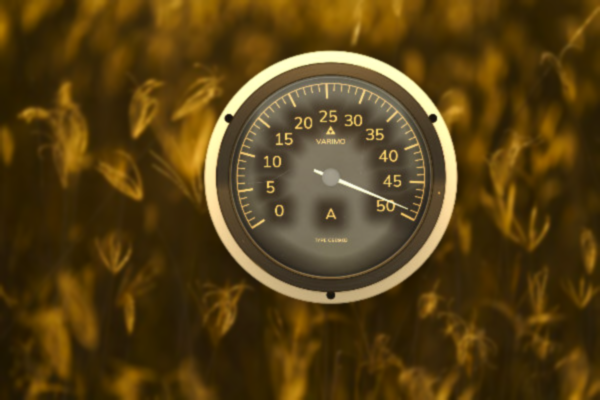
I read 49 (A)
